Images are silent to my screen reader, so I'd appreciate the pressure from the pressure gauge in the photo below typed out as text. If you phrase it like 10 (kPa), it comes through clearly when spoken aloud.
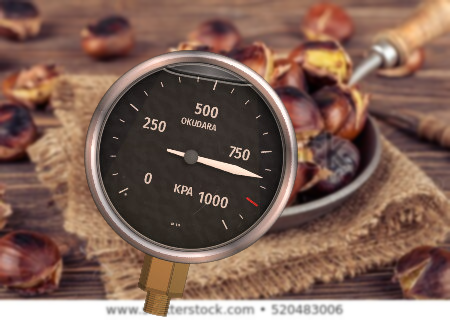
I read 825 (kPa)
